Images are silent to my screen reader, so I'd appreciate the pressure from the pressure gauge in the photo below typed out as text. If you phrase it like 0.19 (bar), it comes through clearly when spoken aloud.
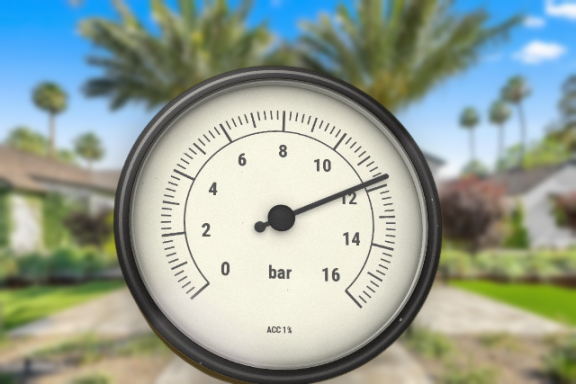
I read 11.8 (bar)
